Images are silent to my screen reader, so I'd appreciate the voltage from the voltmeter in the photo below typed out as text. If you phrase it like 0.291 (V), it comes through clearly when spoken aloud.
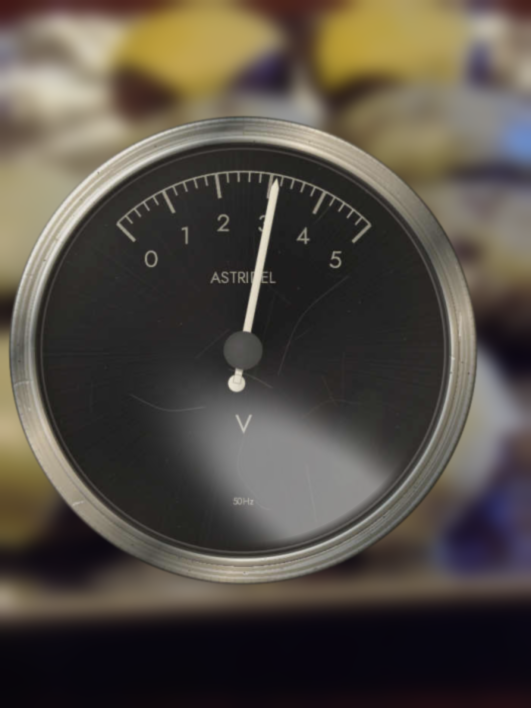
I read 3.1 (V)
